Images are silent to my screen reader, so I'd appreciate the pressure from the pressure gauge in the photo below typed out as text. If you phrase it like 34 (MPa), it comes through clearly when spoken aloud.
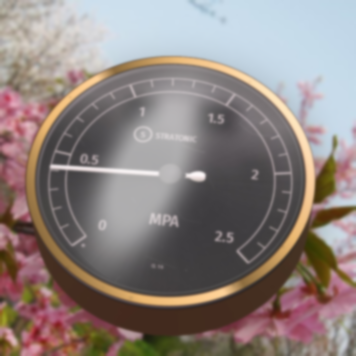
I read 0.4 (MPa)
